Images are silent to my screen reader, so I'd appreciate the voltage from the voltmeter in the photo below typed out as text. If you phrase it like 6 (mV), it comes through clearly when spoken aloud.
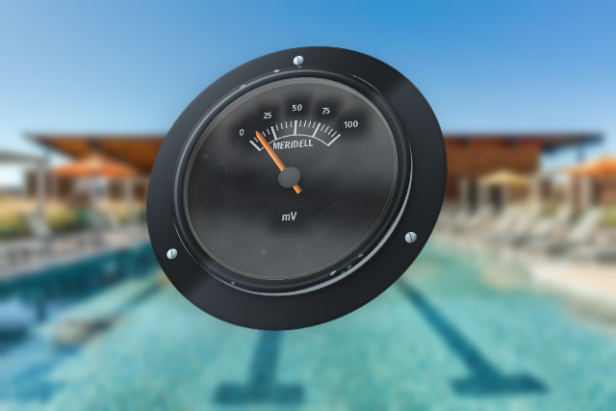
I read 10 (mV)
